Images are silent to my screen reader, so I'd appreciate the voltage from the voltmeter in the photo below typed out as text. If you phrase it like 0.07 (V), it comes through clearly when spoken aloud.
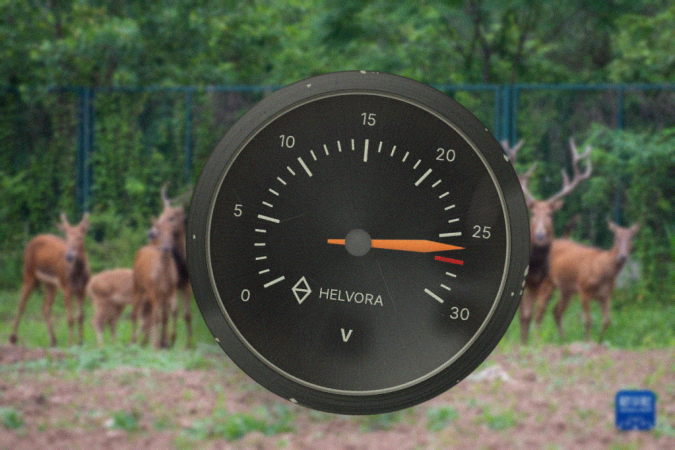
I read 26 (V)
